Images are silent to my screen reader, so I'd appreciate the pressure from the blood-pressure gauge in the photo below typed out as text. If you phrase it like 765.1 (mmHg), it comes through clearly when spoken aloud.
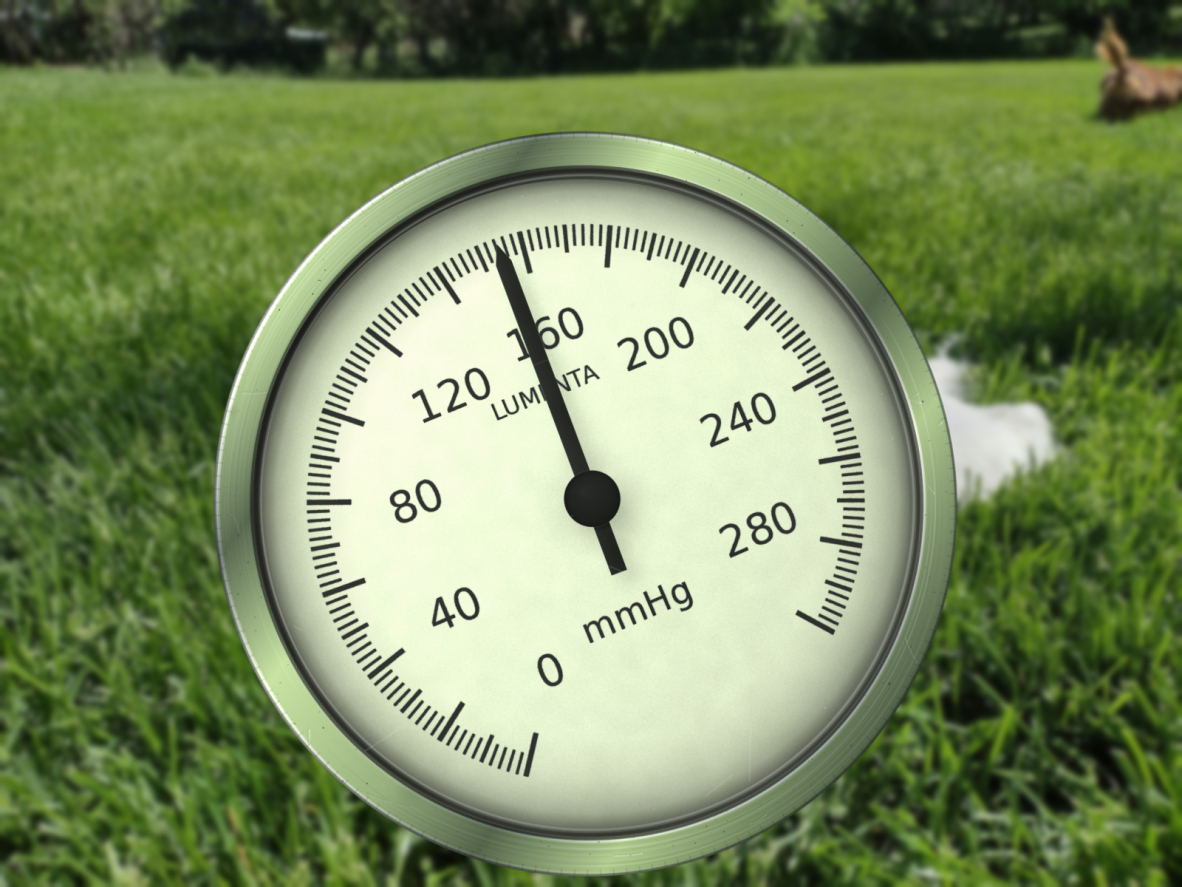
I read 154 (mmHg)
